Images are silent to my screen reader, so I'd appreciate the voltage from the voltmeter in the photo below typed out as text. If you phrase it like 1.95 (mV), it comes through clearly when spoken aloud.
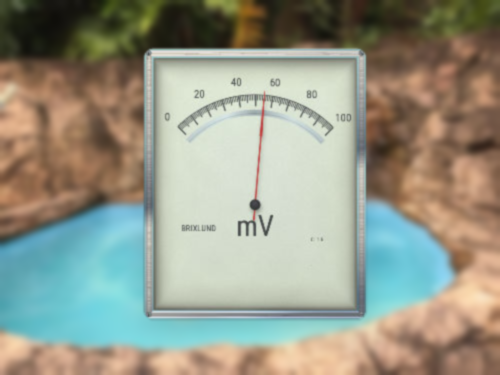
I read 55 (mV)
